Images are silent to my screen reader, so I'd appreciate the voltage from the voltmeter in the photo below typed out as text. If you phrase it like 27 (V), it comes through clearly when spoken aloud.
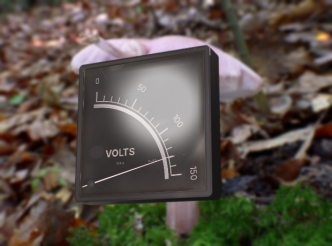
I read 130 (V)
